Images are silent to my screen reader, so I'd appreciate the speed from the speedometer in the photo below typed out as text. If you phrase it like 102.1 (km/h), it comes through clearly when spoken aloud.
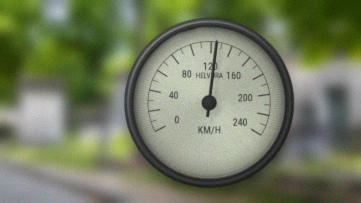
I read 125 (km/h)
